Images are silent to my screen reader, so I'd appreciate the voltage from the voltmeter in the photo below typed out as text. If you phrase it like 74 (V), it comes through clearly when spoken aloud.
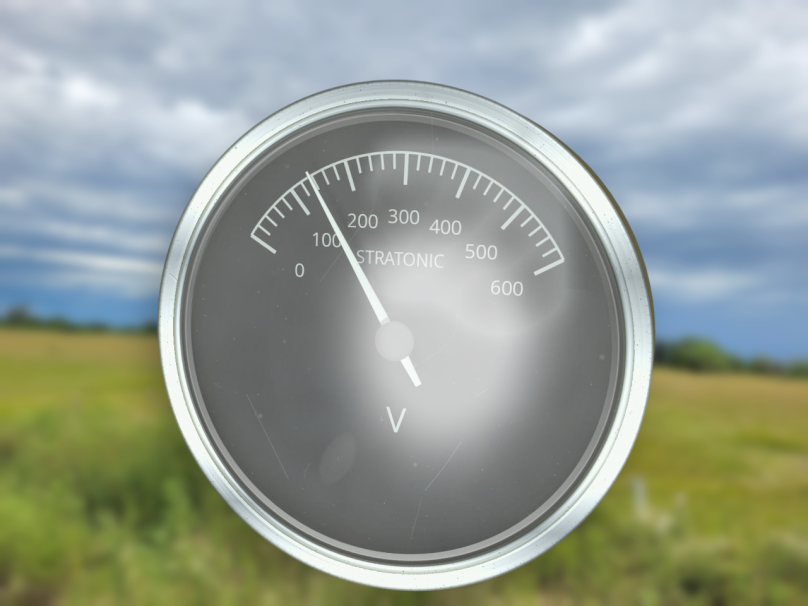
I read 140 (V)
